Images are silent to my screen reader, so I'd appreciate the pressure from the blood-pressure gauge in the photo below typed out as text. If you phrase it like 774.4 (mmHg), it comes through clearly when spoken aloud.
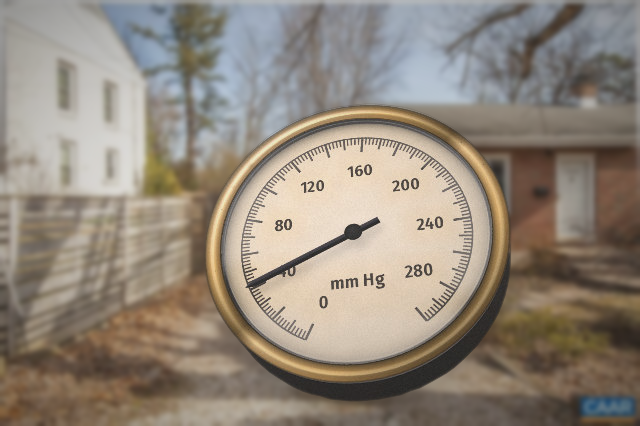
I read 40 (mmHg)
